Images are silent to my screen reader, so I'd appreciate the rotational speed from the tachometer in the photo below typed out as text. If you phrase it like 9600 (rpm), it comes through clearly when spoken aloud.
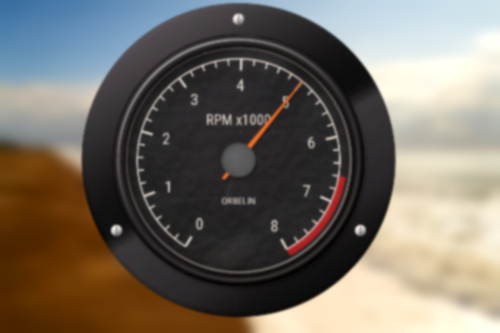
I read 5000 (rpm)
